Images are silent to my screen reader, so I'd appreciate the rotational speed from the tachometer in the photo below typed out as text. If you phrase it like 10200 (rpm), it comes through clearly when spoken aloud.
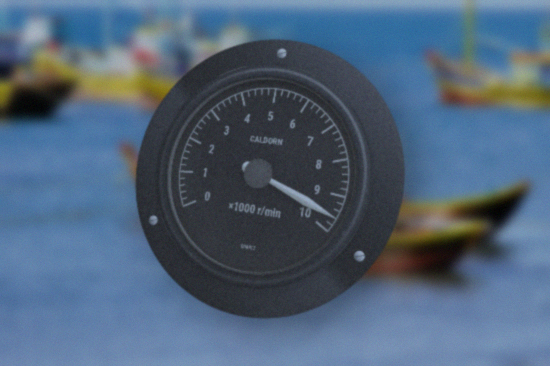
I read 9600 (rpm)
